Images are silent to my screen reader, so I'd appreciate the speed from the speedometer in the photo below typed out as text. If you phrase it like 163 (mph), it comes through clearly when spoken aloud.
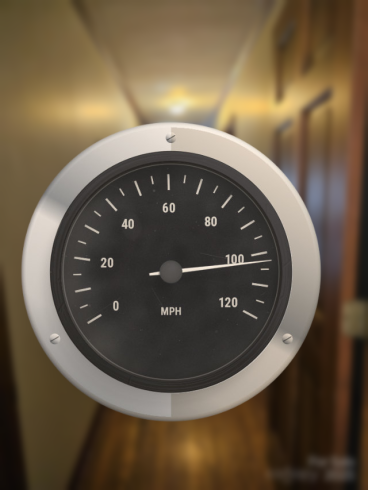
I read 102.5 (mph)
